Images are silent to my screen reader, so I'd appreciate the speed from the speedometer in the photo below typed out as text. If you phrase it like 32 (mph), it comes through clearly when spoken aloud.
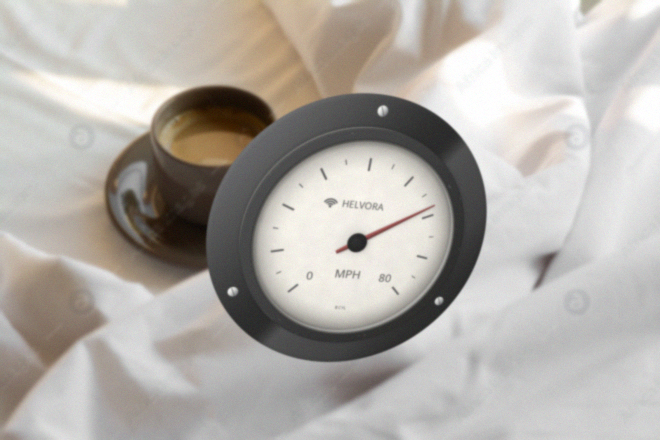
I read 57.5 (mph)
